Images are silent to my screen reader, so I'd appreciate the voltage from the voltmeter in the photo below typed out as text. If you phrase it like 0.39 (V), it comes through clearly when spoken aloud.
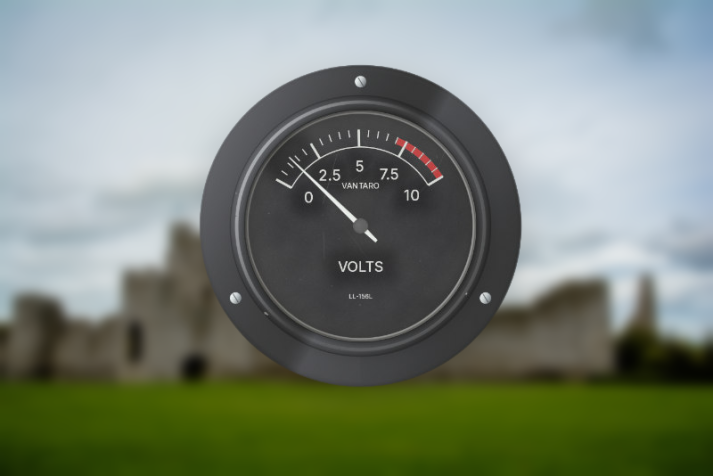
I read 1.25 (V)
